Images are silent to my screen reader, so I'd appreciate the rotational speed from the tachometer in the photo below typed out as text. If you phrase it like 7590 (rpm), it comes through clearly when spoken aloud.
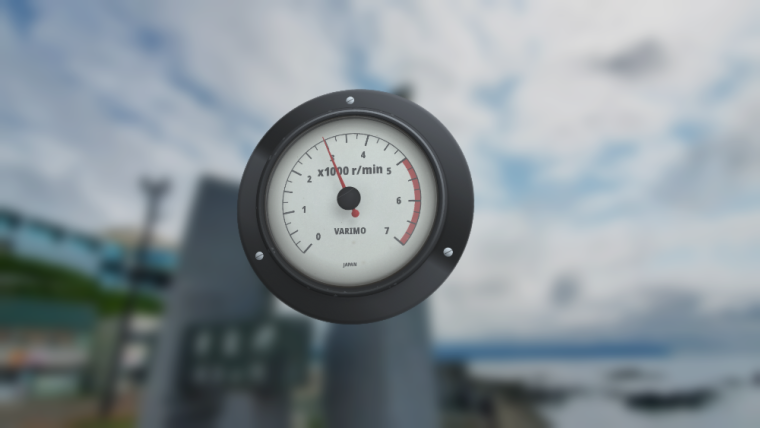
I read 3000 (rpm)
